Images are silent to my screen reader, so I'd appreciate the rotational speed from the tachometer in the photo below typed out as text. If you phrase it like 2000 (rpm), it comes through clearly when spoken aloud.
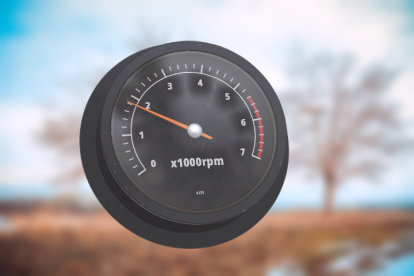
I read 1800 (rpm)
